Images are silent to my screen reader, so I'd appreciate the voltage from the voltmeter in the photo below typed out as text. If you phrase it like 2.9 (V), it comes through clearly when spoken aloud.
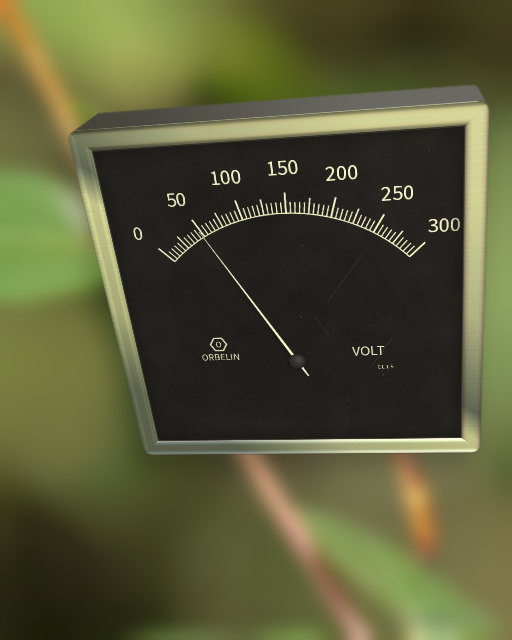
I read 50 (V)
